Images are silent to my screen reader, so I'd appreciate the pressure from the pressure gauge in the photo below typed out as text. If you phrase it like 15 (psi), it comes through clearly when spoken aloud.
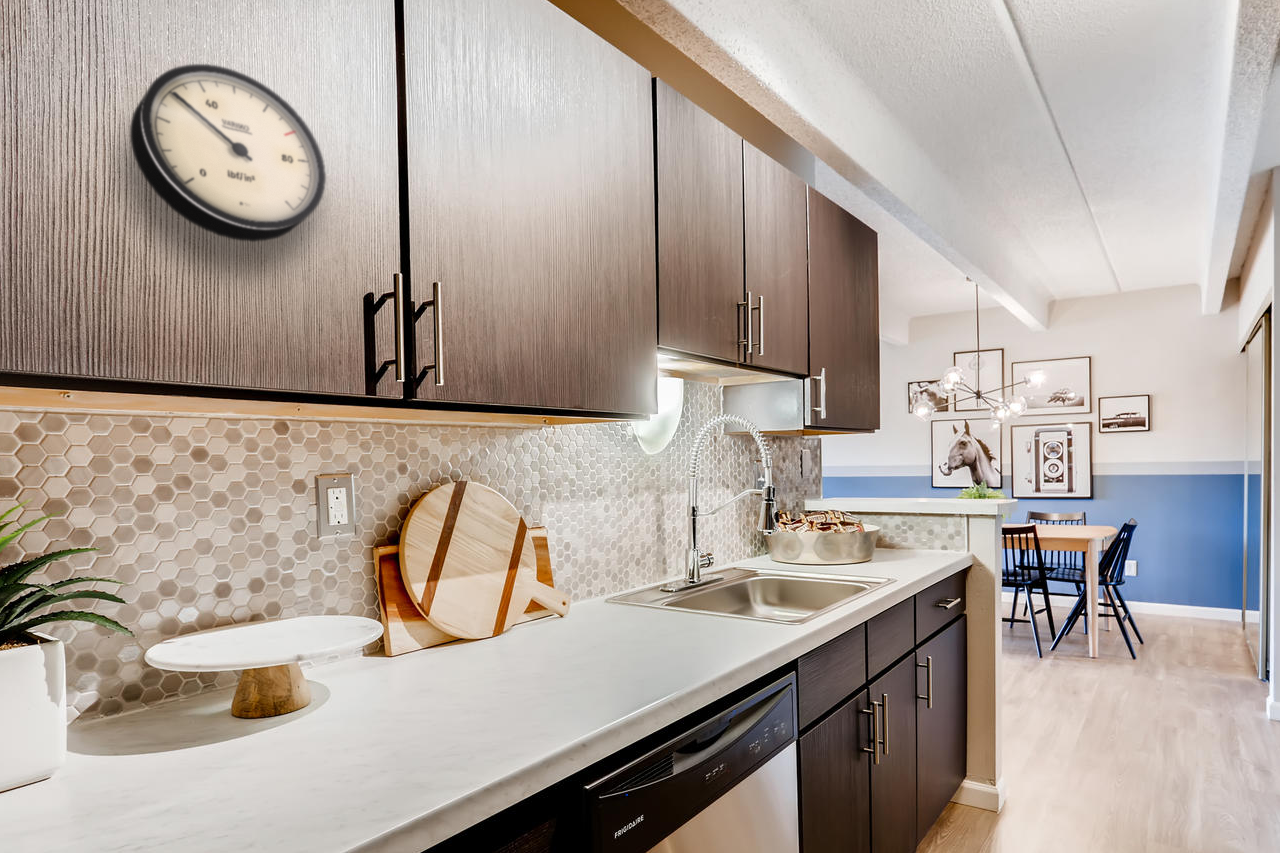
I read 30 (psi)
